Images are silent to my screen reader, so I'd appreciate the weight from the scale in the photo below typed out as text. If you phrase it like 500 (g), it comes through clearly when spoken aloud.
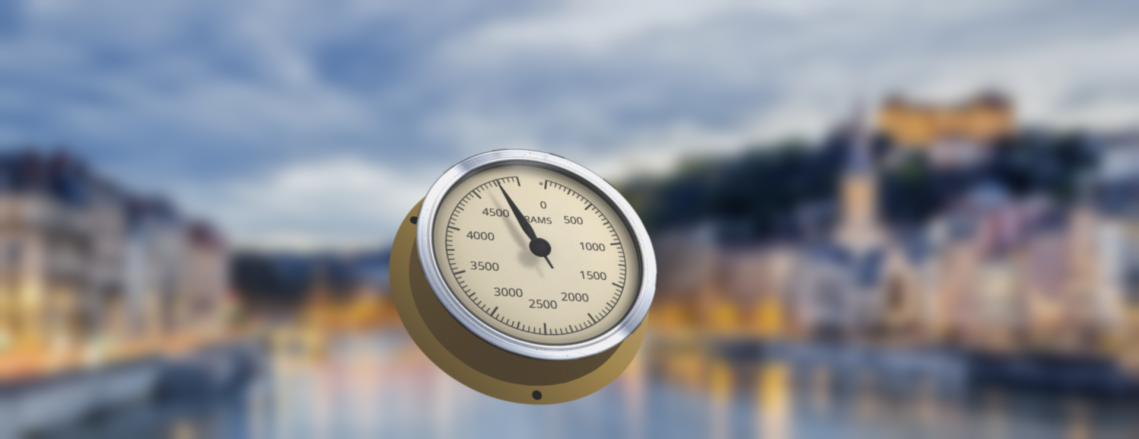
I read 4750 (g)
